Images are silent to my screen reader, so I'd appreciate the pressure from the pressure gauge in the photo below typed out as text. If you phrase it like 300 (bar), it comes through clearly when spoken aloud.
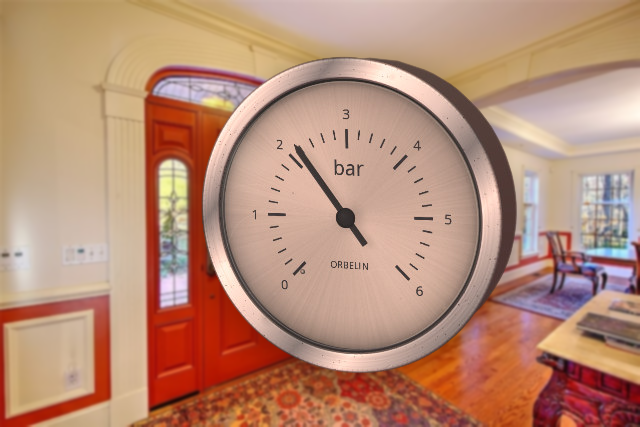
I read 2.2 (bar)
